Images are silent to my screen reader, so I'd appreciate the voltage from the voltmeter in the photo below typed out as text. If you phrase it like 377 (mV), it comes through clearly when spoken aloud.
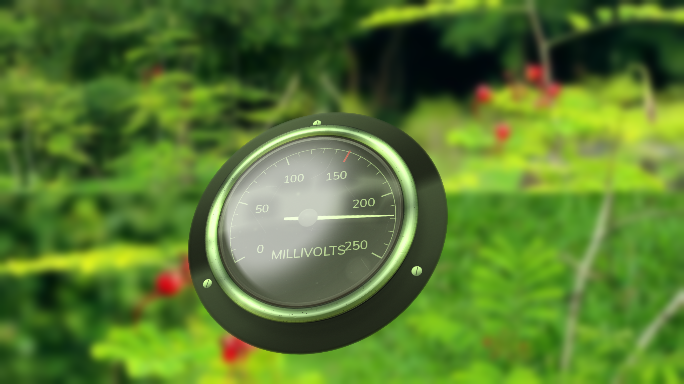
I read 220 (mV)
